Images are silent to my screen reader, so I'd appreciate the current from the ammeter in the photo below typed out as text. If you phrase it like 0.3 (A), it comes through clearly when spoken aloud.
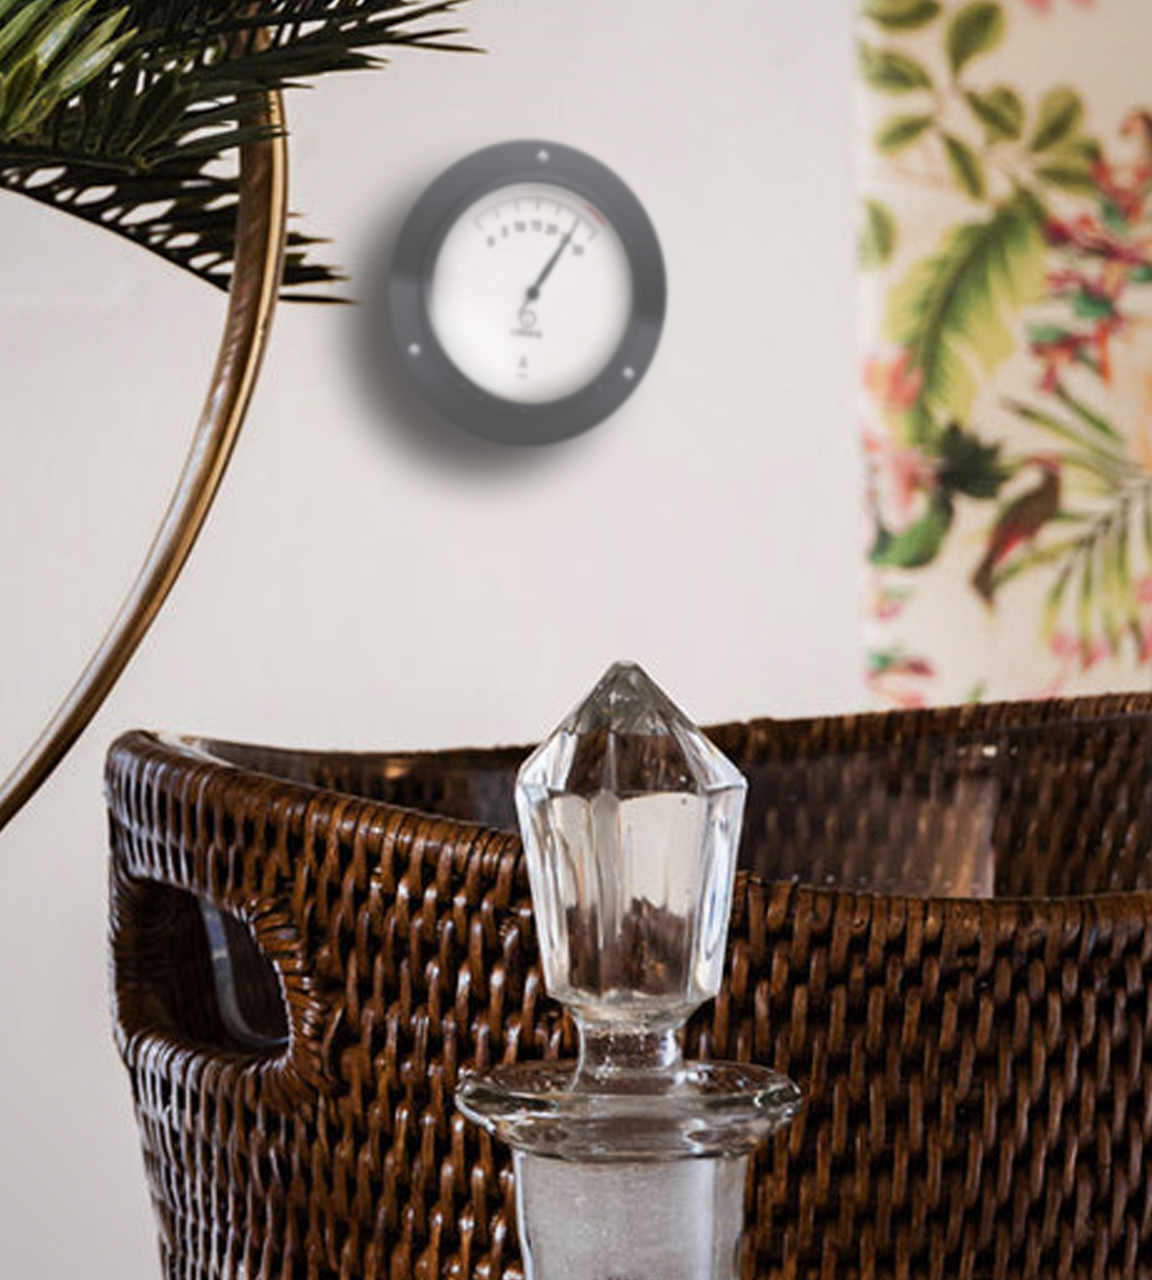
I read 25 (A)
